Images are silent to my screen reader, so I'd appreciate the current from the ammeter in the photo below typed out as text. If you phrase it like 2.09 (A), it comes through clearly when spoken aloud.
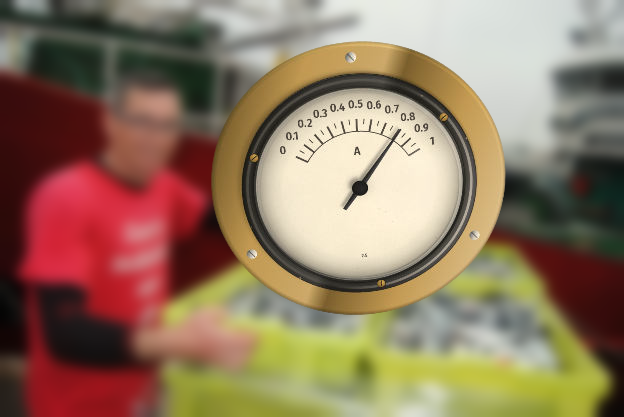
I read 0.8 (A)
